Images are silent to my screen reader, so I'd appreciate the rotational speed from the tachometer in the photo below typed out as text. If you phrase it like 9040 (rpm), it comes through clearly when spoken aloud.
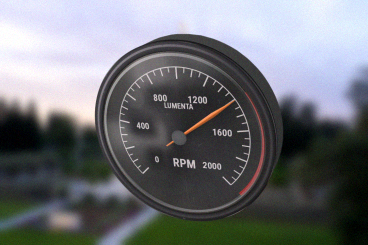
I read 1400 (rpm)
